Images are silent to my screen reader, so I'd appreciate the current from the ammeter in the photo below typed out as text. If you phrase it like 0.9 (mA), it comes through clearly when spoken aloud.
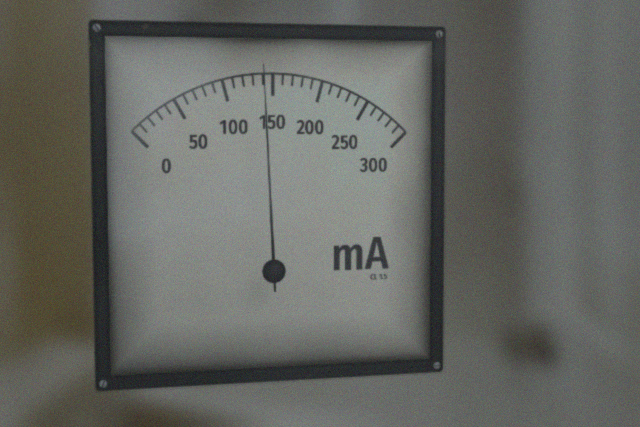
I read 140 (mA)
